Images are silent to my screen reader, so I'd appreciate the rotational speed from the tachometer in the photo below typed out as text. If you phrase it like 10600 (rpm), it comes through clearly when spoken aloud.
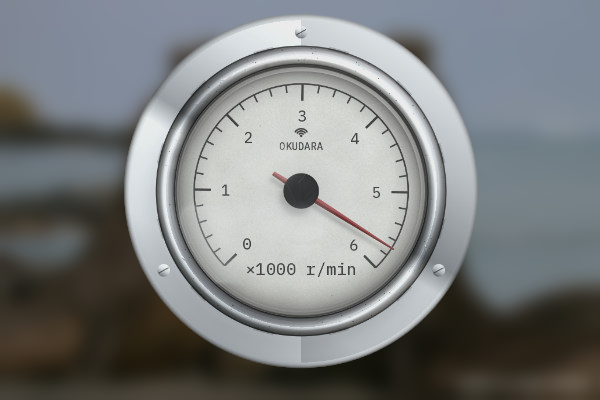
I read 5700 (rpm)
